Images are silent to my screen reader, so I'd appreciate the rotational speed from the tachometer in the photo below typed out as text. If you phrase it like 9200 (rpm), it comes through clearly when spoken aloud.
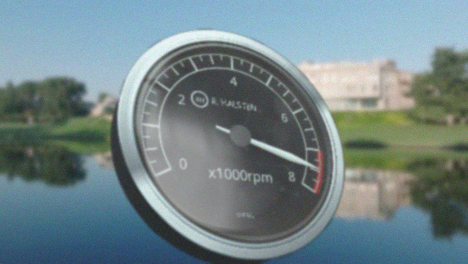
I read 7500 (rpm)
